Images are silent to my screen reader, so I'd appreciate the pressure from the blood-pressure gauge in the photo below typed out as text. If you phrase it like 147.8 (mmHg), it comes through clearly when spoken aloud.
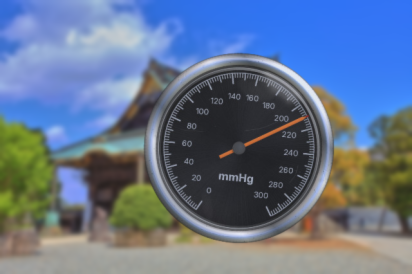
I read 210 (mmHg)
